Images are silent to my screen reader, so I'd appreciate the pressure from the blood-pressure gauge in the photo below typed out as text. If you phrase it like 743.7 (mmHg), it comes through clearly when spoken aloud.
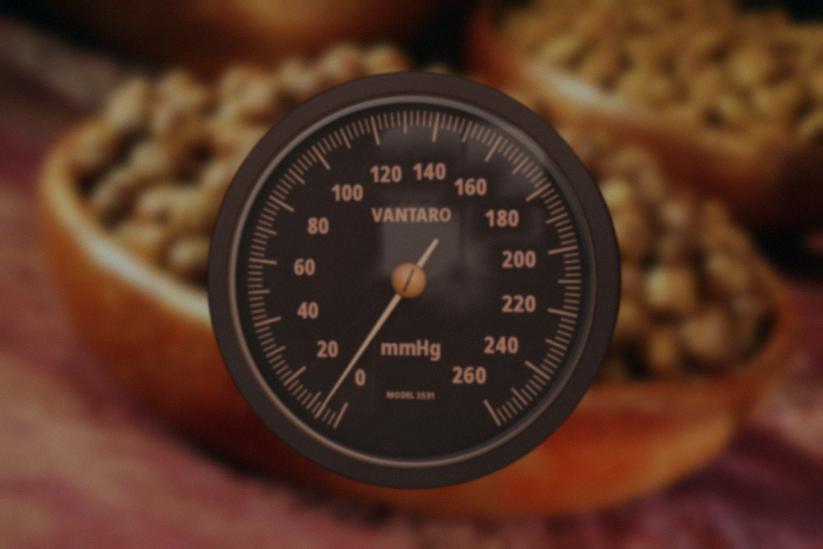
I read 6 (mmHg)
